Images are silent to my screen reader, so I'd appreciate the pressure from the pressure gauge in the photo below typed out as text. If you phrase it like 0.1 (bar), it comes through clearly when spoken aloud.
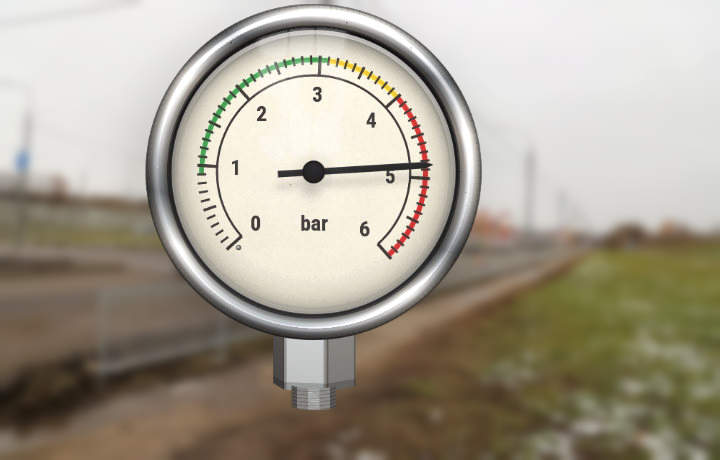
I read 4.85 (bar)
